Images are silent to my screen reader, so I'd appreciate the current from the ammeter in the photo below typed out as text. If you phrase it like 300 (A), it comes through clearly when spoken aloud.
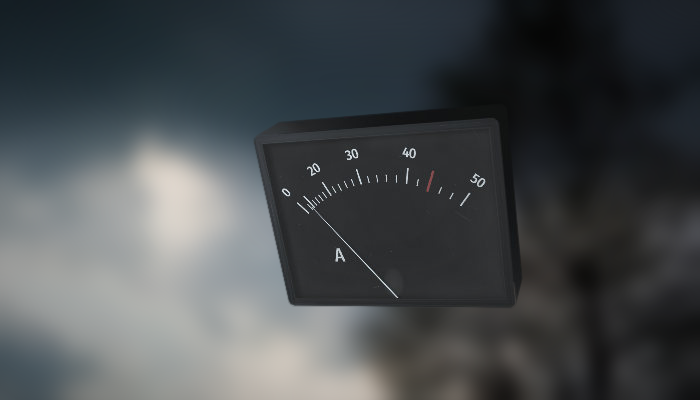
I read 10 (A)
